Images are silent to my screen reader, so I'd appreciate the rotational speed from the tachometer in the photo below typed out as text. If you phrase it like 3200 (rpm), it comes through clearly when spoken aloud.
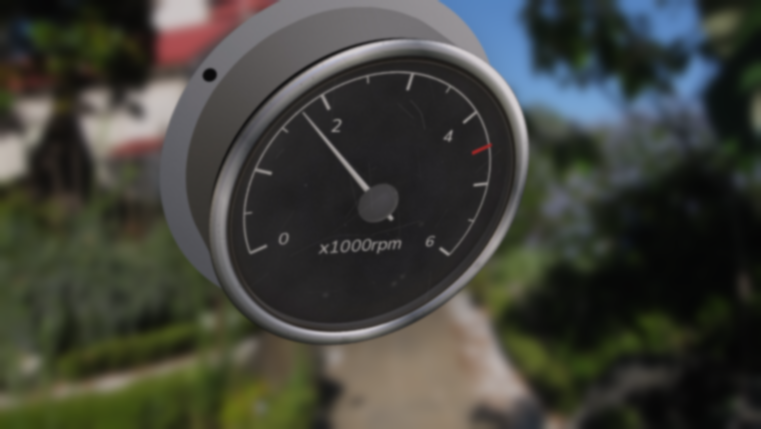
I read 1750 (rpm)
